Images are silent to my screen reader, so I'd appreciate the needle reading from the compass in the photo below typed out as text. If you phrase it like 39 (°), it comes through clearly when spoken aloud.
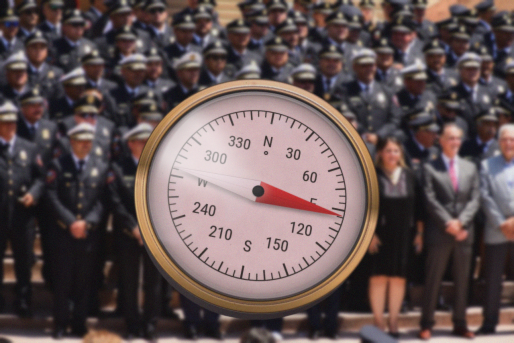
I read 95 (°)
